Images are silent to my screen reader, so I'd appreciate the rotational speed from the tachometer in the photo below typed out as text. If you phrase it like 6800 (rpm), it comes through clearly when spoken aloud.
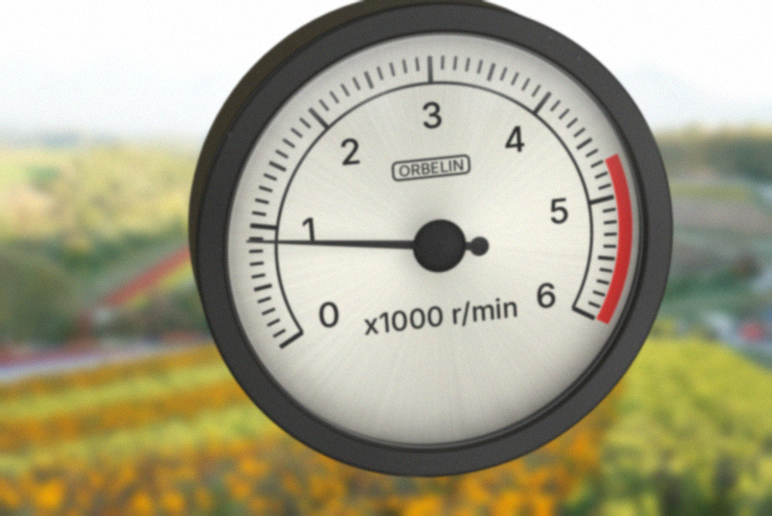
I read 900 (rpm)
